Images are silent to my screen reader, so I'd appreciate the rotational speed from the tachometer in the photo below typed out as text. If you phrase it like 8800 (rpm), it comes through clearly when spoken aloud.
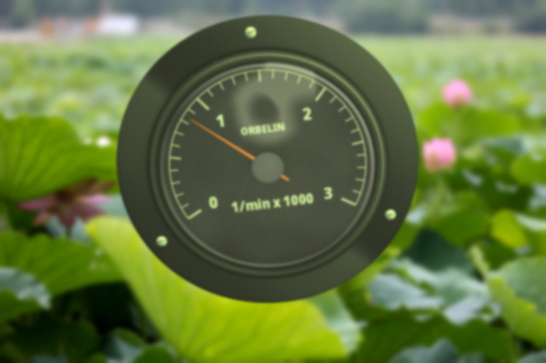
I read 850 (rpm)
